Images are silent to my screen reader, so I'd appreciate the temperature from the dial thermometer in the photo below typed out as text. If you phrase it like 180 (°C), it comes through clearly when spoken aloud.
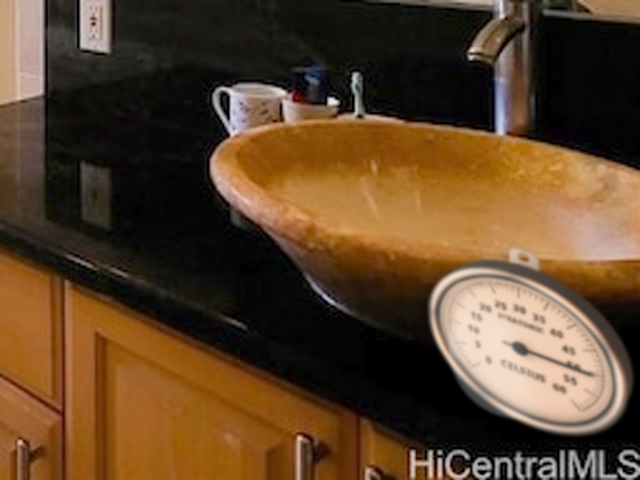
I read 50 (°C)
